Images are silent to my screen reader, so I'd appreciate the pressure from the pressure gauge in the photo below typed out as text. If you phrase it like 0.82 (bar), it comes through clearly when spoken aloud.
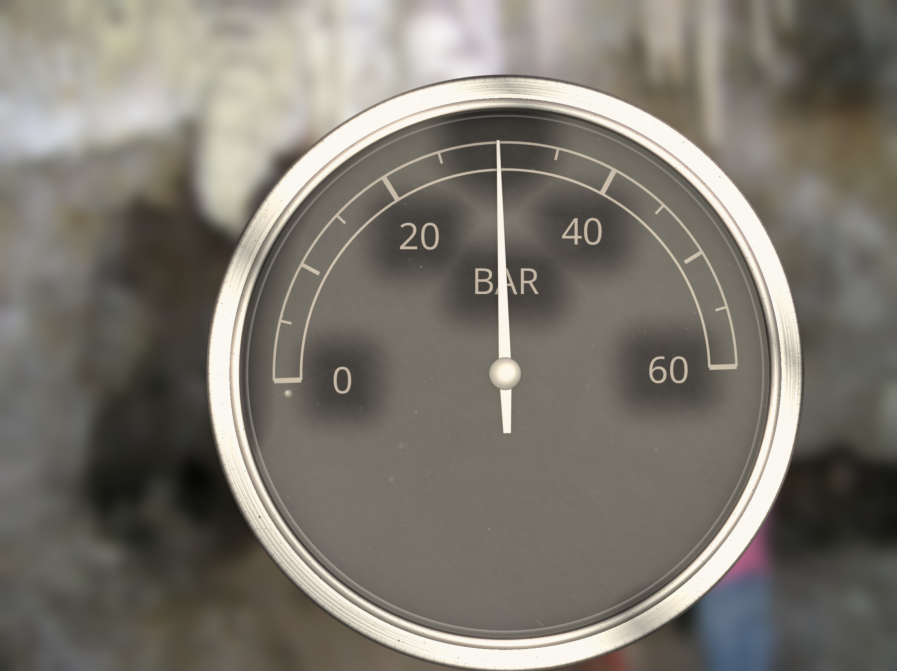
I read 30 (bar)
